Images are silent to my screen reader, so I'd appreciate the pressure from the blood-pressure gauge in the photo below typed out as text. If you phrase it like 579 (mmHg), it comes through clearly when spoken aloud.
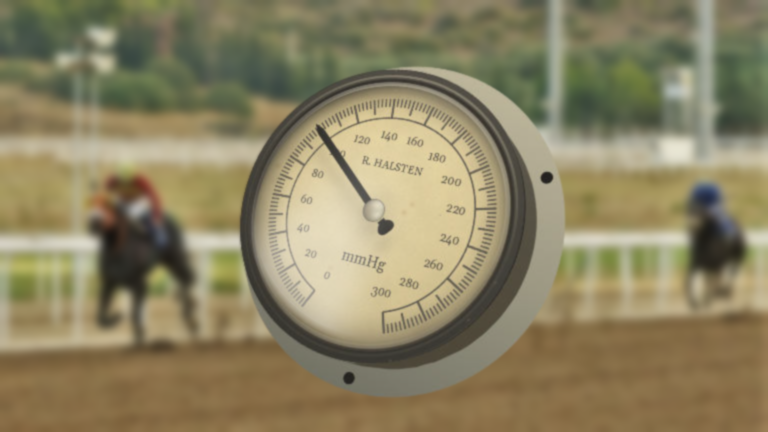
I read 100 (mmHg)
